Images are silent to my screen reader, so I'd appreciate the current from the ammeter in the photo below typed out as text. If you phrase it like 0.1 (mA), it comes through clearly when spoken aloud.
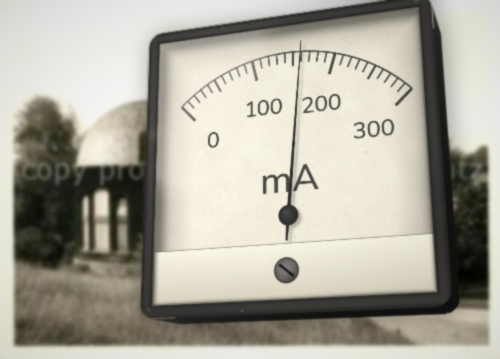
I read 160 (mA)
